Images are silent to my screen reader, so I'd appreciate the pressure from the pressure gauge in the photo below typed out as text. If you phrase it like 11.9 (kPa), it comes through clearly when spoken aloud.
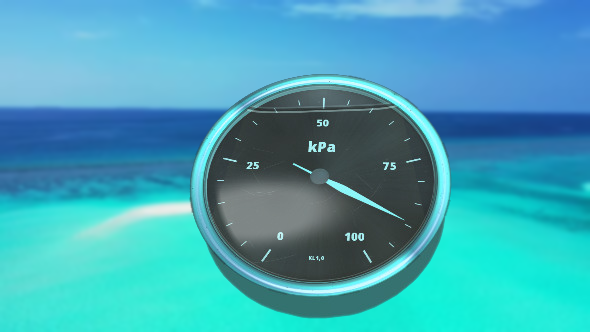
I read 90 (kPa)
